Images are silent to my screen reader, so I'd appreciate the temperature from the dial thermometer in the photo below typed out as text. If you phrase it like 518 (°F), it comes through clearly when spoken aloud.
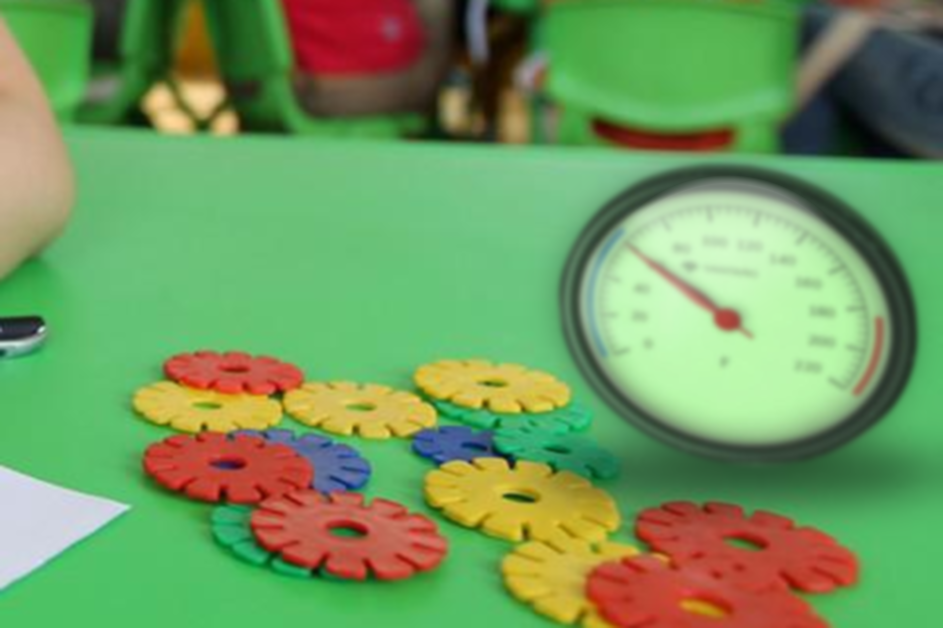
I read 60 (°F)
